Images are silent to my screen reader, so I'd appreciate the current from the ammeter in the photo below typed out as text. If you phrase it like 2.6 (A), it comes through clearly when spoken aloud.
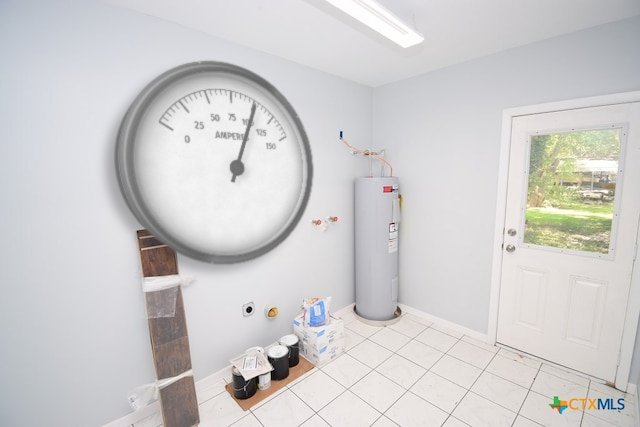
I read 100 (A)
